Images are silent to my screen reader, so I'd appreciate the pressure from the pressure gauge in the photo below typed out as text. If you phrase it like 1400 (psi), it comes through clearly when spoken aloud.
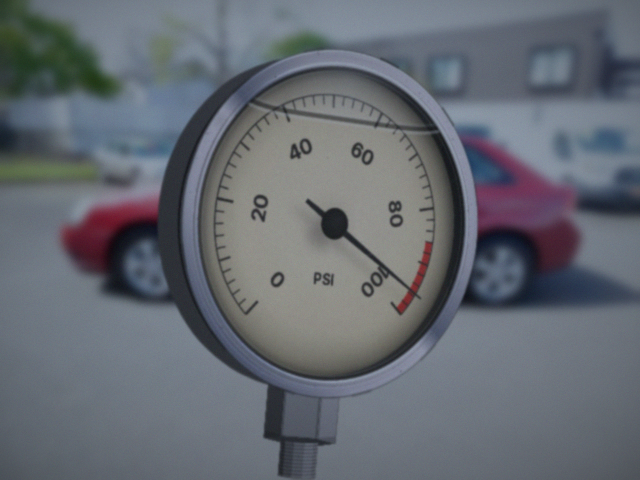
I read 96 (psi)
